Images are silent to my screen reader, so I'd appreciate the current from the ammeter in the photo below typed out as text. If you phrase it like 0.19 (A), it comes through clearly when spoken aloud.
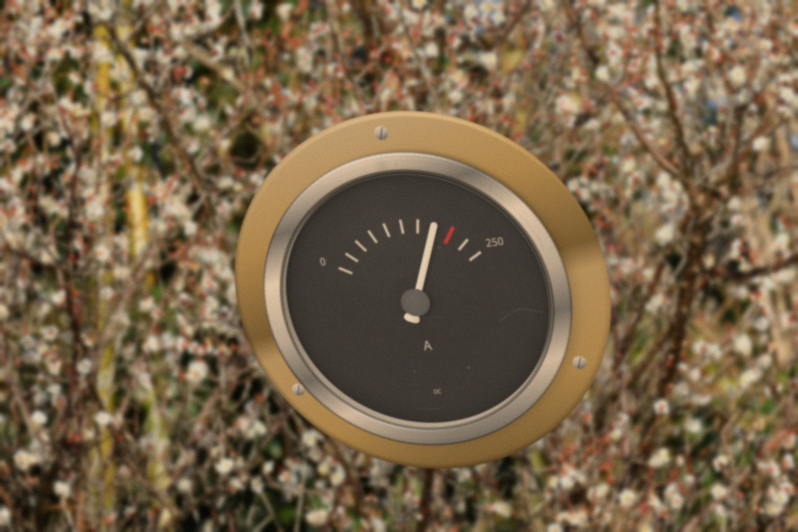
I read 175 (A)
